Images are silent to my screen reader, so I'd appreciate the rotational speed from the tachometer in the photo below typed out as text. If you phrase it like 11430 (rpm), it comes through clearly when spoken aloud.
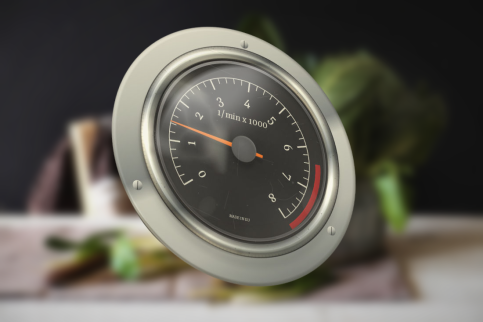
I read 1400 (rpm)
